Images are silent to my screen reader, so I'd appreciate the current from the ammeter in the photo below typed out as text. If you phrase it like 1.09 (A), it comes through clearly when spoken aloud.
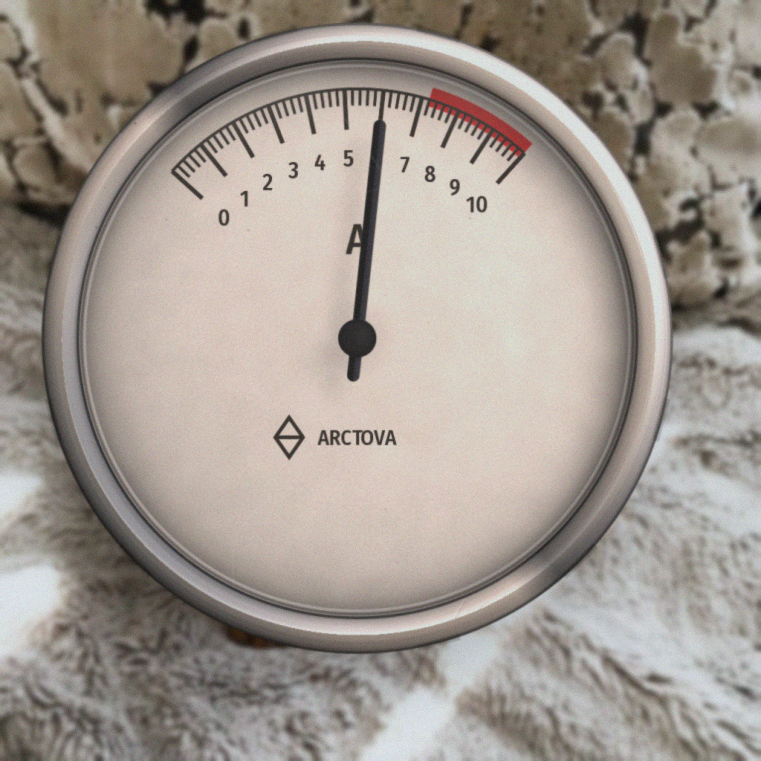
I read 6 (A)
